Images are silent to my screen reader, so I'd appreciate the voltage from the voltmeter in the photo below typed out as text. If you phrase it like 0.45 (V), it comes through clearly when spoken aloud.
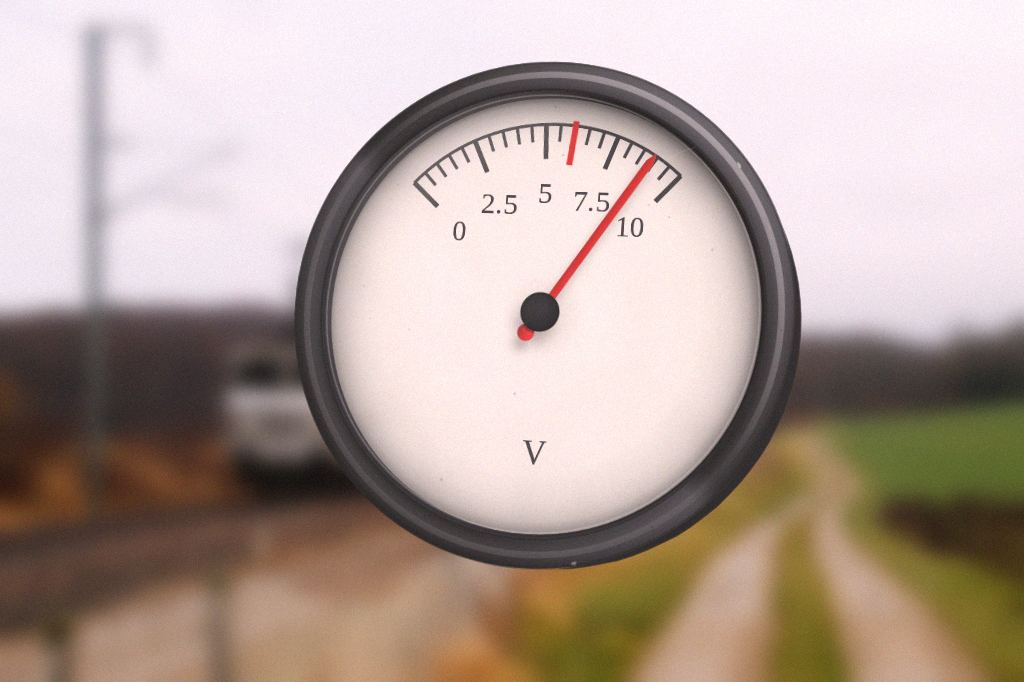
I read 9 (V)
